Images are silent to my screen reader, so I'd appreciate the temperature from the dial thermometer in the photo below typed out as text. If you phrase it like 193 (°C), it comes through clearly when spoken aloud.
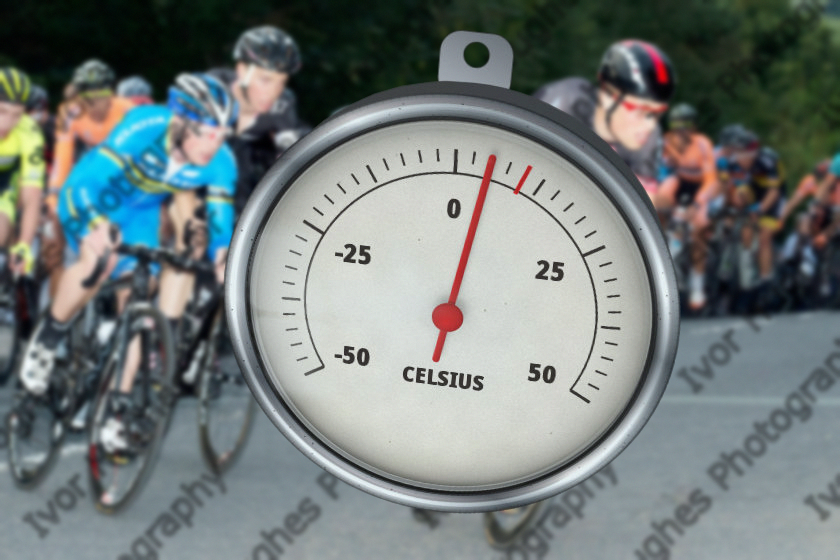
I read 5 (°C)
